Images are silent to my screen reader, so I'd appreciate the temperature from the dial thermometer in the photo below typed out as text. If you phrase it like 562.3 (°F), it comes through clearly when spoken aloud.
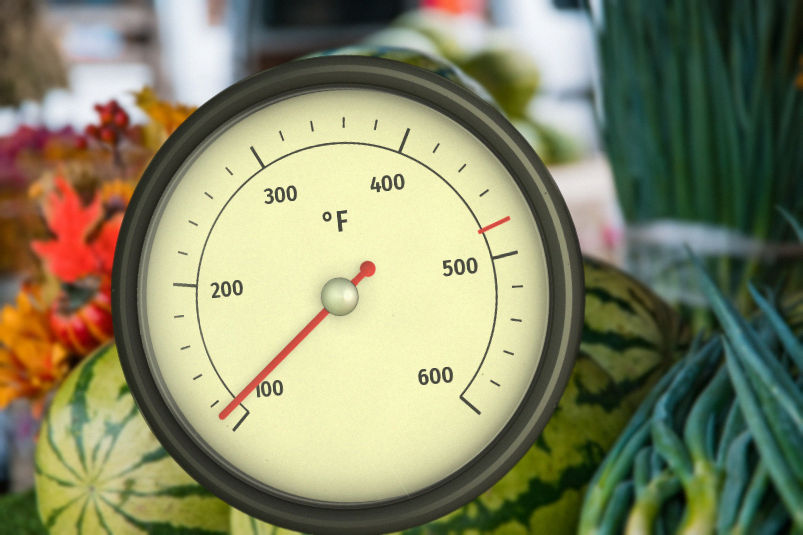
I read 110 (°F)
